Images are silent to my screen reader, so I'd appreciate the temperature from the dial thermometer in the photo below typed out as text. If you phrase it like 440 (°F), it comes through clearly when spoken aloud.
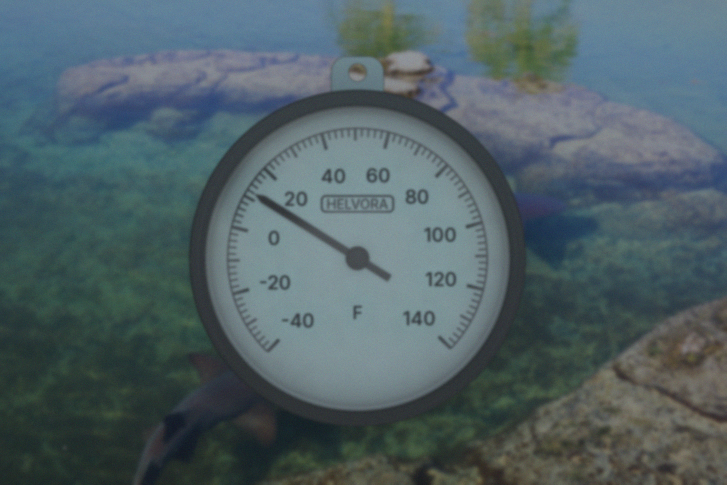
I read 12 (°F)
